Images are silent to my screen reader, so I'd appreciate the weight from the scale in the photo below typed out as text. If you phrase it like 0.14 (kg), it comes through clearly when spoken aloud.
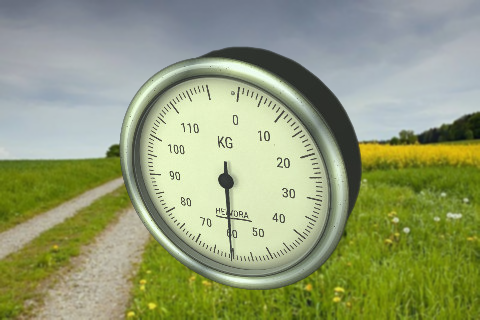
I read 60 (kg)
